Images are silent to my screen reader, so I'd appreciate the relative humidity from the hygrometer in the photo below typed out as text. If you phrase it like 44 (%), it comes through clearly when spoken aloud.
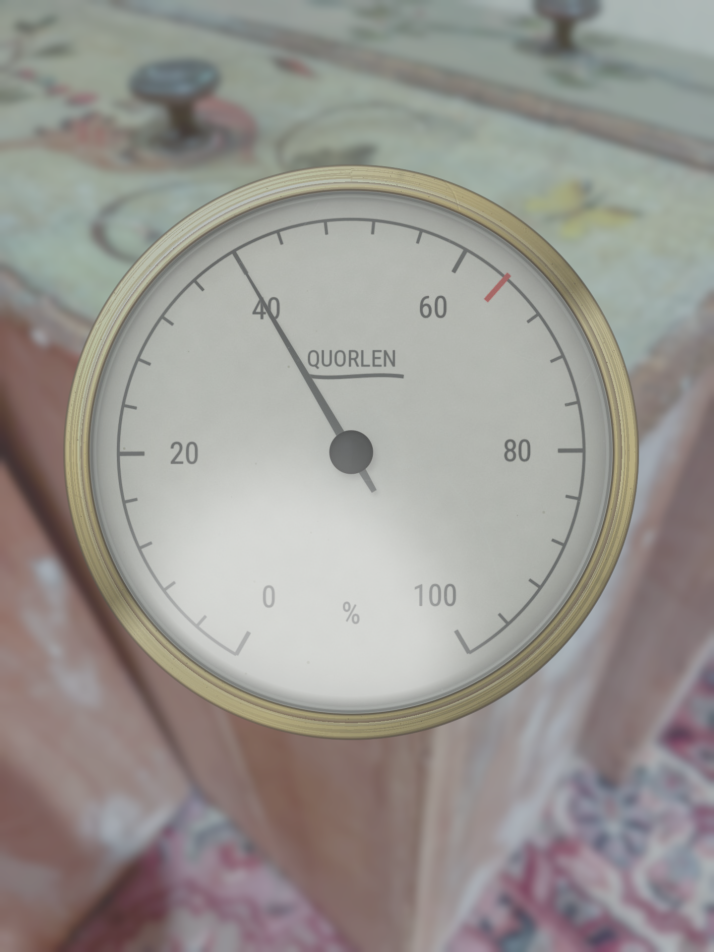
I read 40 (%)
